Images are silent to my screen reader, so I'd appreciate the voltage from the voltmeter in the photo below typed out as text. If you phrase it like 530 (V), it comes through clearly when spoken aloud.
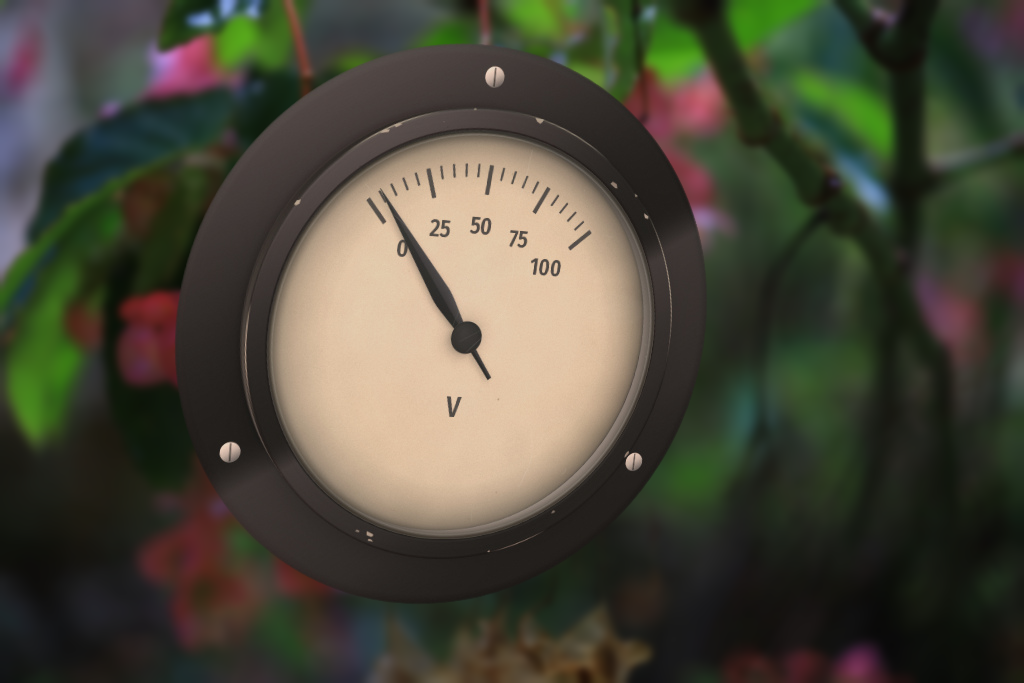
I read 5 (V)
